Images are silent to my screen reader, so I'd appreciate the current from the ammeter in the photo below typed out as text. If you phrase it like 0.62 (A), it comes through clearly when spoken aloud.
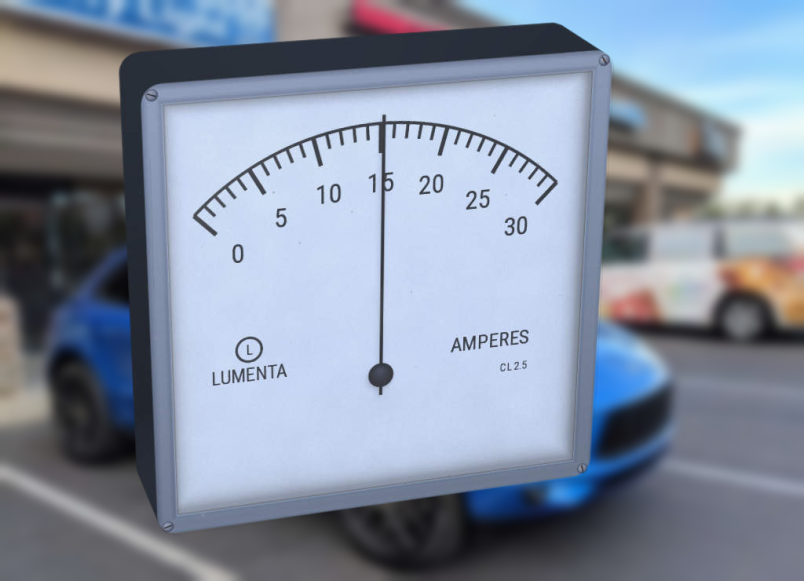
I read 15 (A)
